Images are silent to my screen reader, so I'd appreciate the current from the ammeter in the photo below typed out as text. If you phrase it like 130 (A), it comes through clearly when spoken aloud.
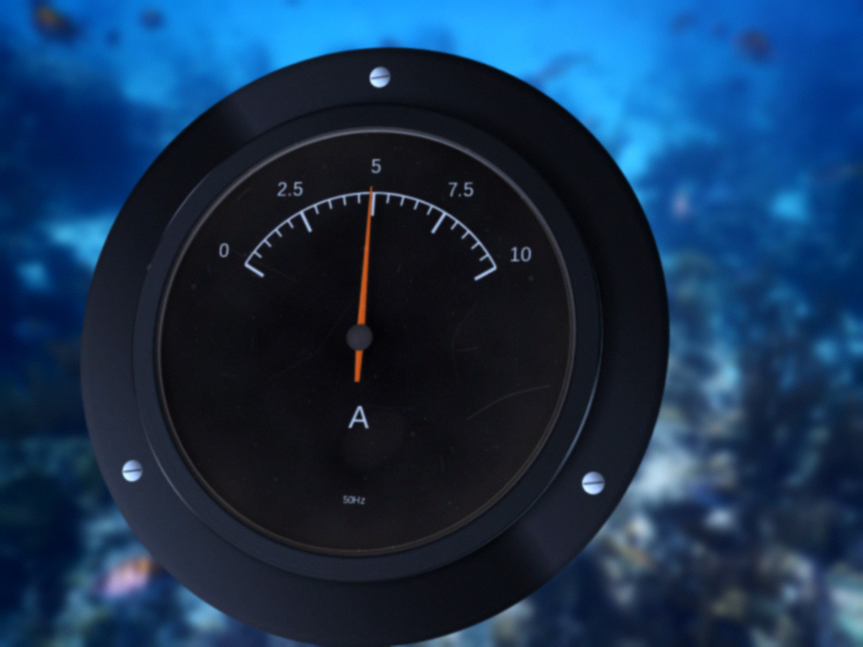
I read 5 (A)
